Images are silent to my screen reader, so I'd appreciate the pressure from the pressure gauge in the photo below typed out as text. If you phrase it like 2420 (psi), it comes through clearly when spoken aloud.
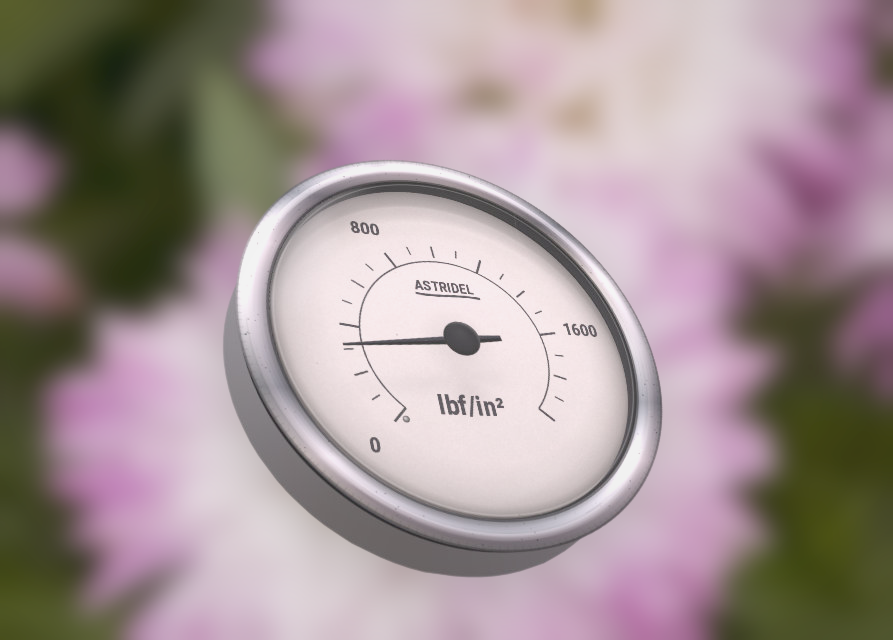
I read 300 (psi)
